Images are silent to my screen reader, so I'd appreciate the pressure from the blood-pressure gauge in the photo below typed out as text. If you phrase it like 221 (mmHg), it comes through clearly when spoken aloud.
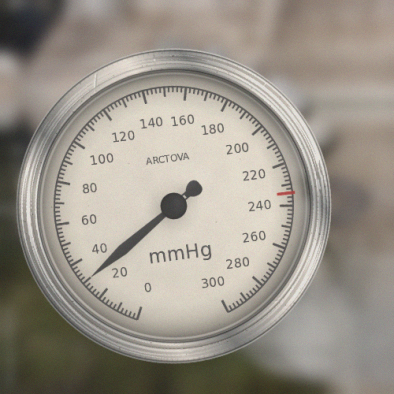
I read 30 (mmHg)
